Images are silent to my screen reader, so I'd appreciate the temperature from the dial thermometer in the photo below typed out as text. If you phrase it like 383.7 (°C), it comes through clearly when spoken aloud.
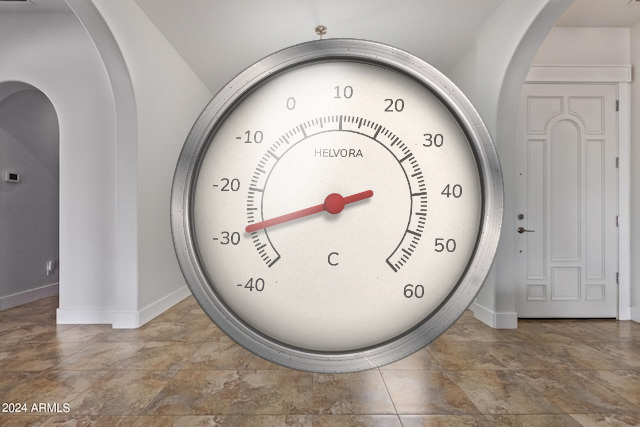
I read -30 (°C)
